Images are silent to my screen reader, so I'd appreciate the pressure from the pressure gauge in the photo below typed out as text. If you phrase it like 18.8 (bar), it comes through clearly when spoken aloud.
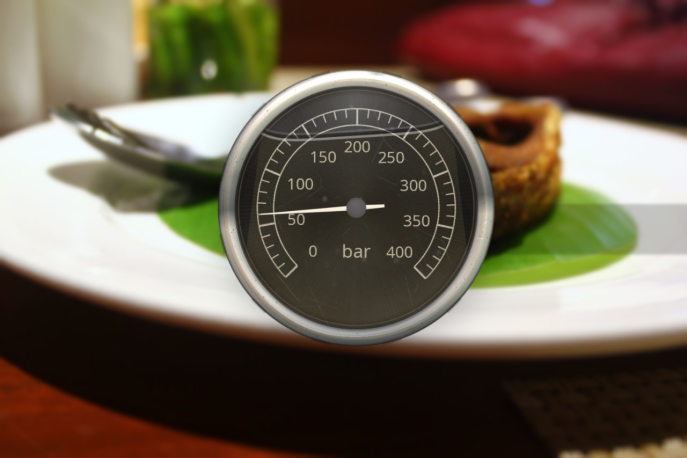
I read 60 (bar)
